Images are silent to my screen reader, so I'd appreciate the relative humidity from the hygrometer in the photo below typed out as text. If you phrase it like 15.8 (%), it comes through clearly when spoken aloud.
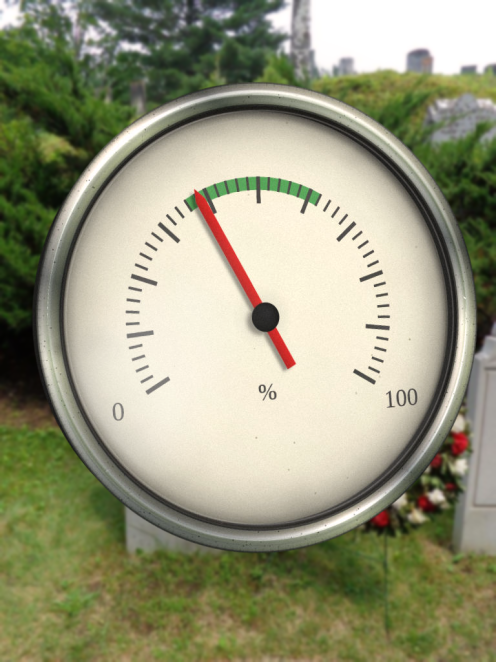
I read 38 (%)
